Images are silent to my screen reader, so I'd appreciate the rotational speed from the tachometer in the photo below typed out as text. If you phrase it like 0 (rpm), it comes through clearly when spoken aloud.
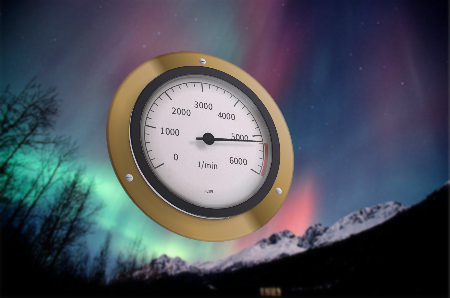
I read 5200 (rpm)
